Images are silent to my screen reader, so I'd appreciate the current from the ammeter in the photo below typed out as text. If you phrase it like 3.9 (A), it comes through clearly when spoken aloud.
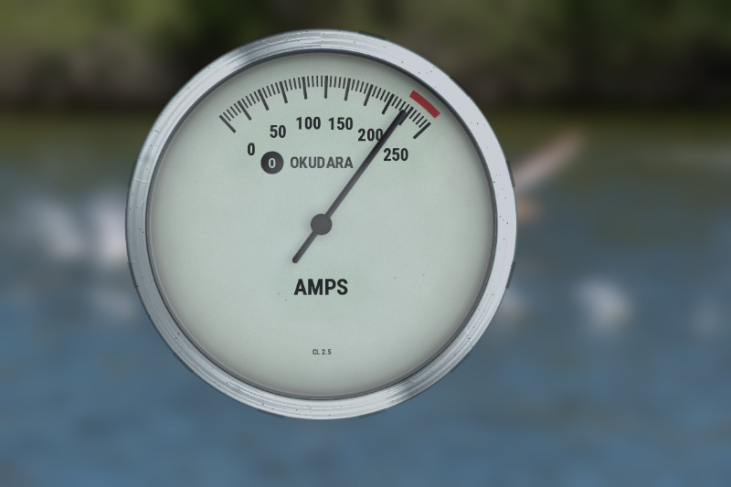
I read 220 (A)
